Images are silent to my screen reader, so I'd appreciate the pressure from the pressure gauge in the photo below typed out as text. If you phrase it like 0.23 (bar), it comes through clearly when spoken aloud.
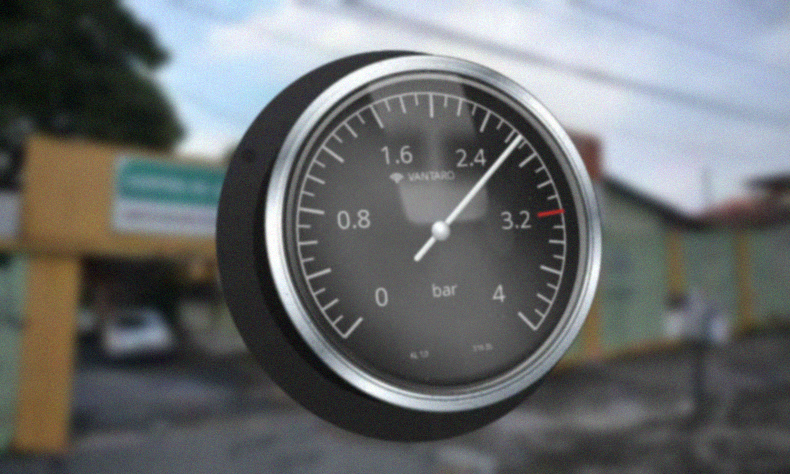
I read 2.65 (bar)
